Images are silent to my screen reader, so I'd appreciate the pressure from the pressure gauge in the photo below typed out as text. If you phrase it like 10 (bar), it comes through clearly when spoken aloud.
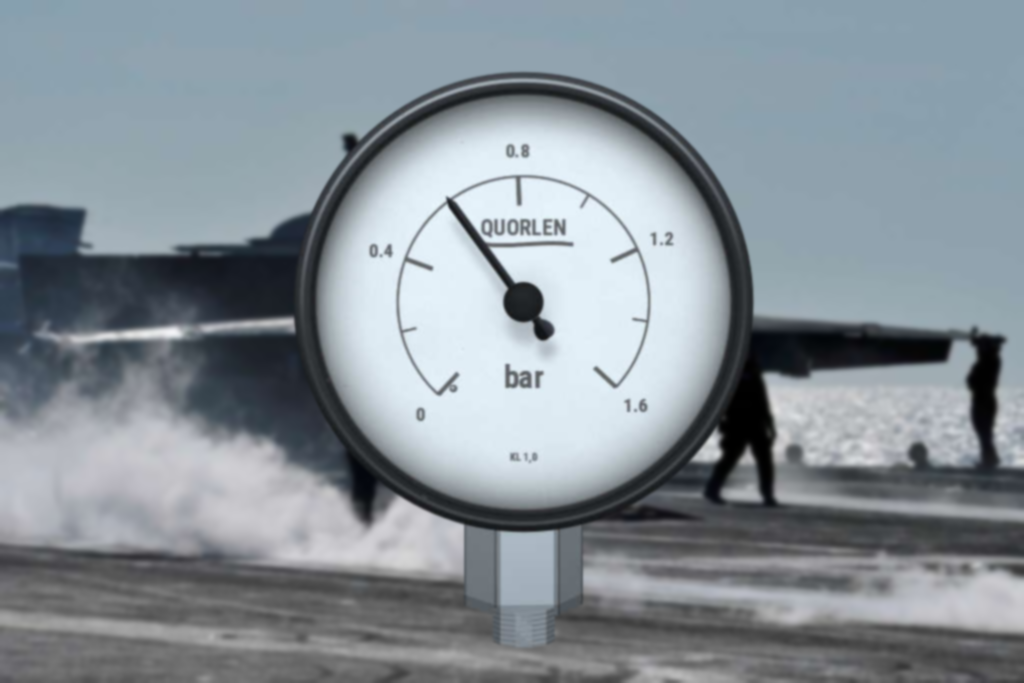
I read 0.6 (bar)
